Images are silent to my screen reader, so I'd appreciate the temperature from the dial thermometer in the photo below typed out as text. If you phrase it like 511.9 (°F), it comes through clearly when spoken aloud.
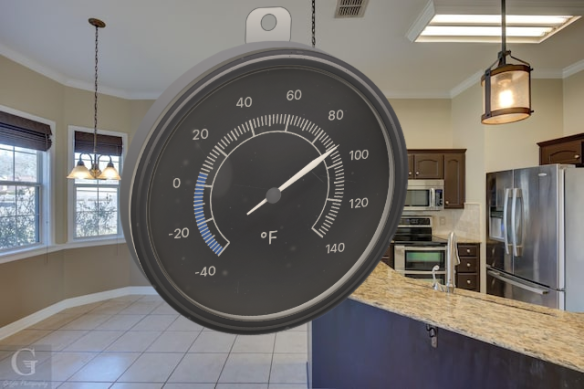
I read 90 (°F)
